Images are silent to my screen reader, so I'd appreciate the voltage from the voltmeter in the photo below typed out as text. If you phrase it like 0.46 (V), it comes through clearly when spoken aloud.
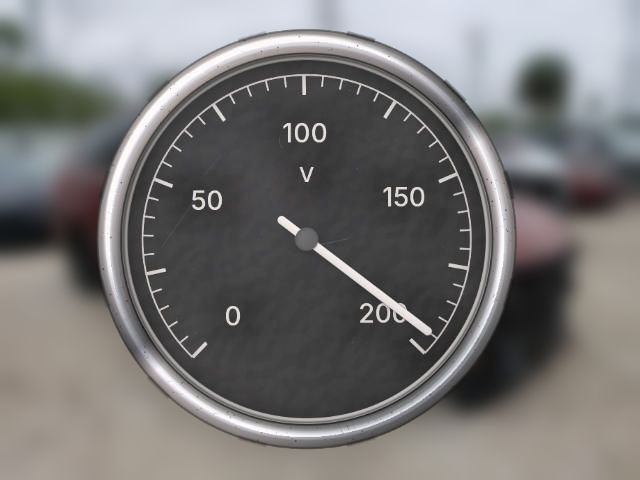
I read 195 (V)
